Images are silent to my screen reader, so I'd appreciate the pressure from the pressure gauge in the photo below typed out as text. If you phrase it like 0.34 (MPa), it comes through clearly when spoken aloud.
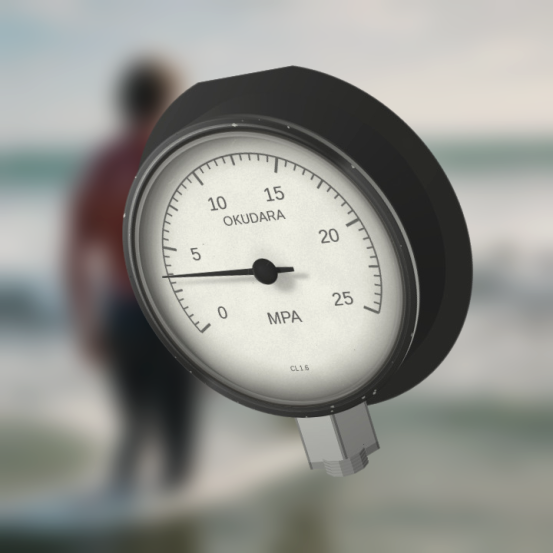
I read 3.5 (MPa)
